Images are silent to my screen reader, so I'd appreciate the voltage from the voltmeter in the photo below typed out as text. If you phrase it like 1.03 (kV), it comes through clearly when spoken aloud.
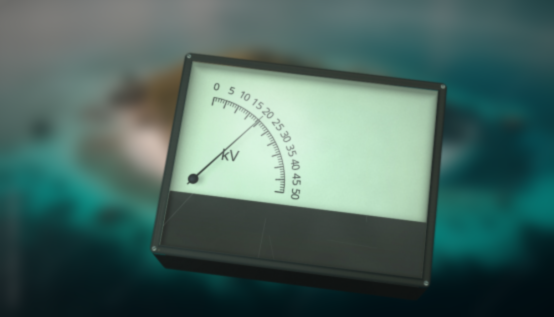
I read 20 (kV)
